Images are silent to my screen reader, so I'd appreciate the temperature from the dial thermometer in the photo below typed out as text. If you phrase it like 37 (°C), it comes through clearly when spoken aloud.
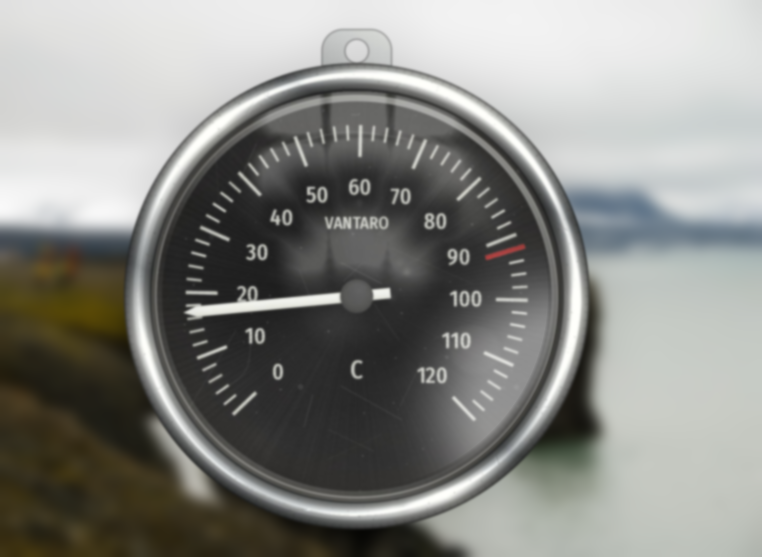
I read 17 (°C)
